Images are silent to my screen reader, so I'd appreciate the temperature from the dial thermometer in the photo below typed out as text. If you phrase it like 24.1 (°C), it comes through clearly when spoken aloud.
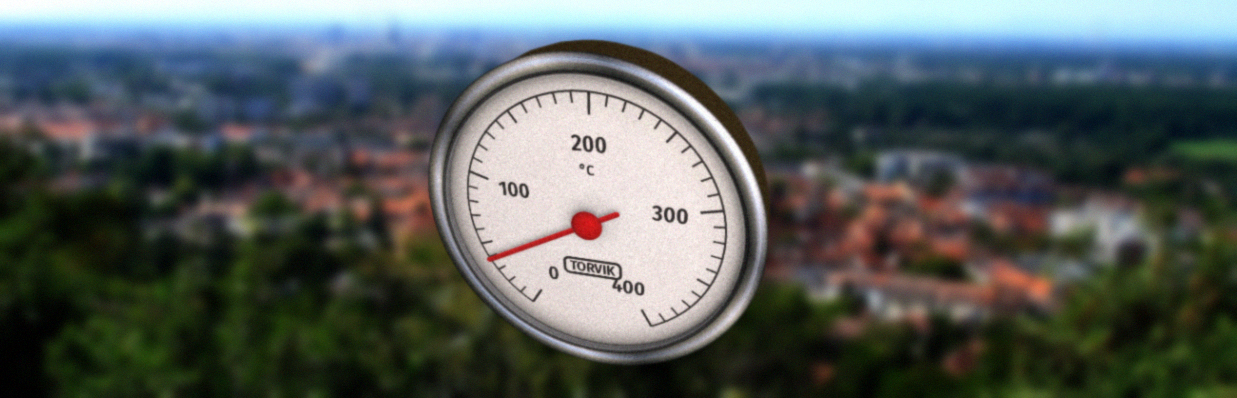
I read 40 (°C)
